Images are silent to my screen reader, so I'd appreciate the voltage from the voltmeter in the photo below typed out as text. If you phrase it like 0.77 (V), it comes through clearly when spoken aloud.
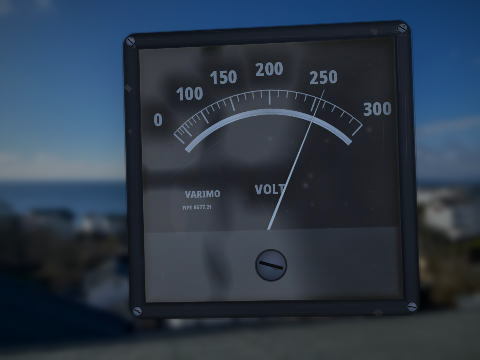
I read 255 (V)
